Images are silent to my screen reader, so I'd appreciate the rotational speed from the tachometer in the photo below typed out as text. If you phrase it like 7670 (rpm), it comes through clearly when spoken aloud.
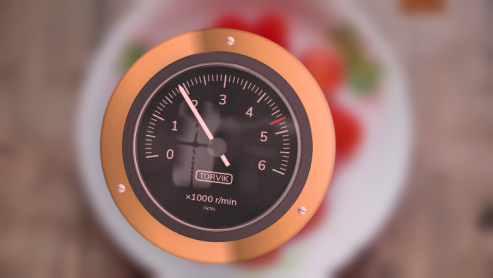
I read 1900 (rpm)
